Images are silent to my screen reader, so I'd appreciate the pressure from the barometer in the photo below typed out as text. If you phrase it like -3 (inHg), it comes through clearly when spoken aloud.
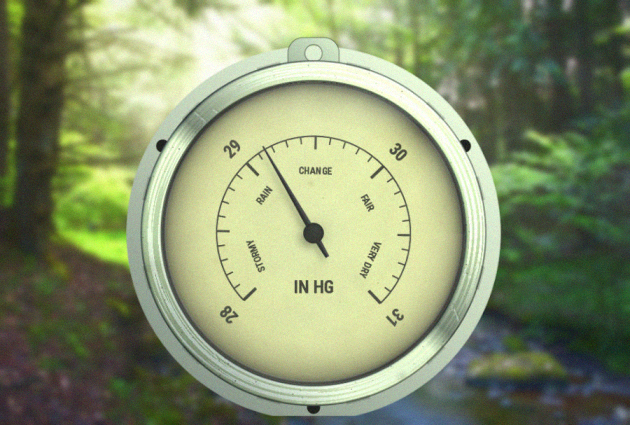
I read 29.15 (inHg)
